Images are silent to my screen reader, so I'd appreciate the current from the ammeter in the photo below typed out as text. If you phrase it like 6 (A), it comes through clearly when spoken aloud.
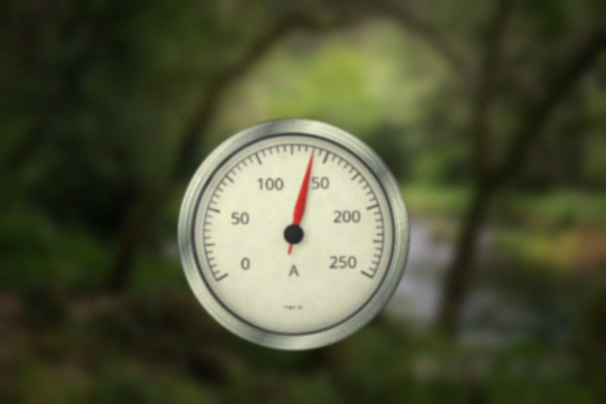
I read 140 (A)
